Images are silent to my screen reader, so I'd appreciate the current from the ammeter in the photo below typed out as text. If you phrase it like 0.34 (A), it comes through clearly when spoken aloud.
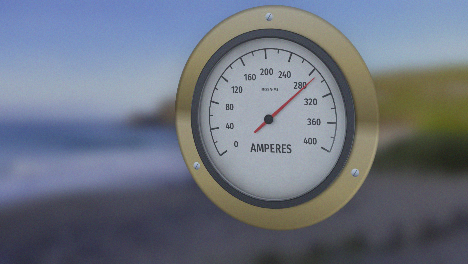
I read 290 (A)
